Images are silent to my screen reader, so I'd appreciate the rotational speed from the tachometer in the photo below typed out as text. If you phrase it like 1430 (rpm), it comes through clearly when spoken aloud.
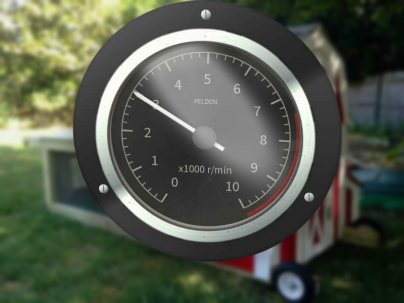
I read 3000 (rpm)
